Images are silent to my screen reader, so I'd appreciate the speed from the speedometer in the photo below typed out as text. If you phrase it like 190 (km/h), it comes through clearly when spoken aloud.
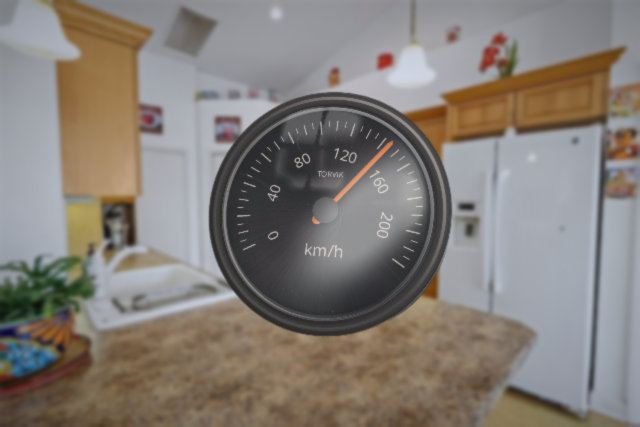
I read 145 (km/h)
